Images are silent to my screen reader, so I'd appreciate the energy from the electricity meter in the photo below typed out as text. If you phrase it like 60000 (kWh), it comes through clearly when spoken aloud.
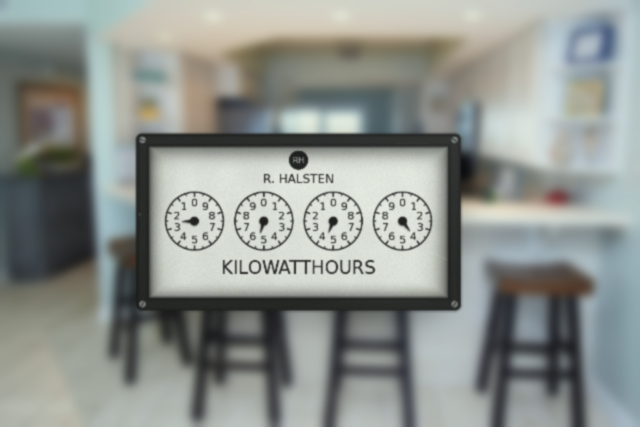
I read 2544 (kWh)
